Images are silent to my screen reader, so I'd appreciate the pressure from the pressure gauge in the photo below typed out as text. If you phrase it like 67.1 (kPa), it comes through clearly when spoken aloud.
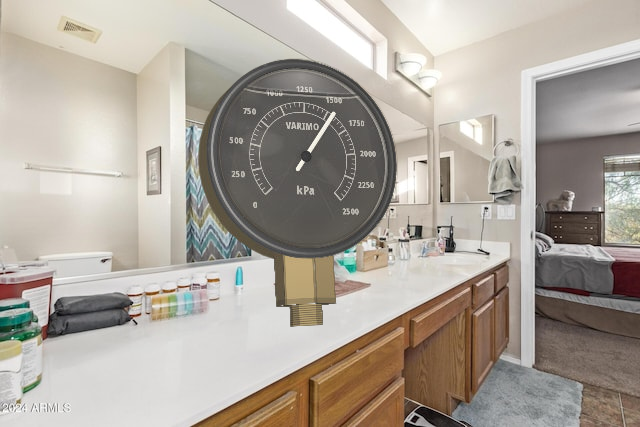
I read 1550 (kPa)
